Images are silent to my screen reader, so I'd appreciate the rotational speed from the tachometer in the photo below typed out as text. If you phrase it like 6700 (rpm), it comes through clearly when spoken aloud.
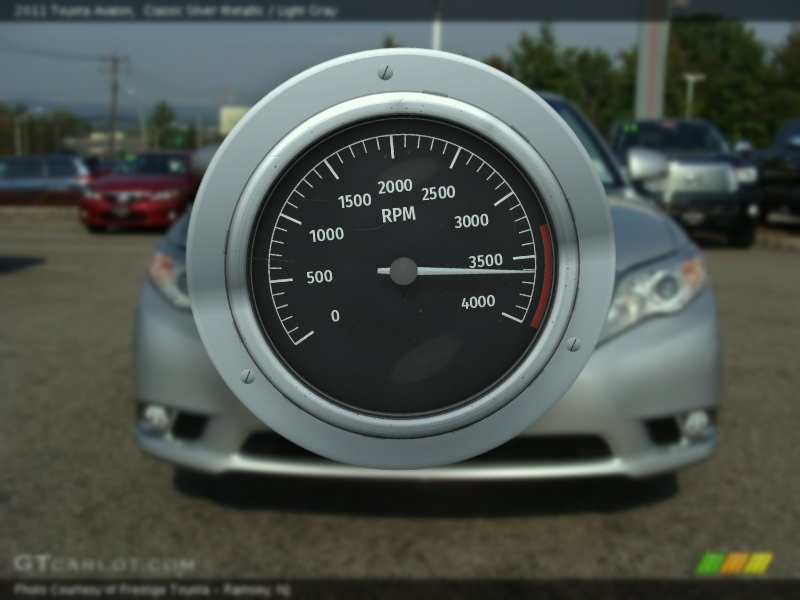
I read 3600 (rpm)
